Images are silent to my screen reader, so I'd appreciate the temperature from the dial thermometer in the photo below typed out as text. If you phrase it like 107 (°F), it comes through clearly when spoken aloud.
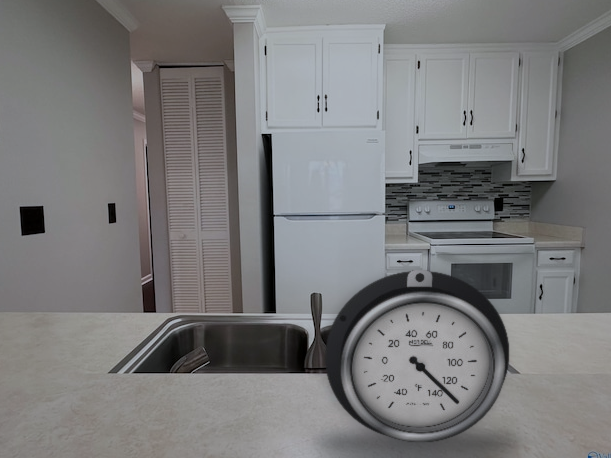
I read 130 (°F)
